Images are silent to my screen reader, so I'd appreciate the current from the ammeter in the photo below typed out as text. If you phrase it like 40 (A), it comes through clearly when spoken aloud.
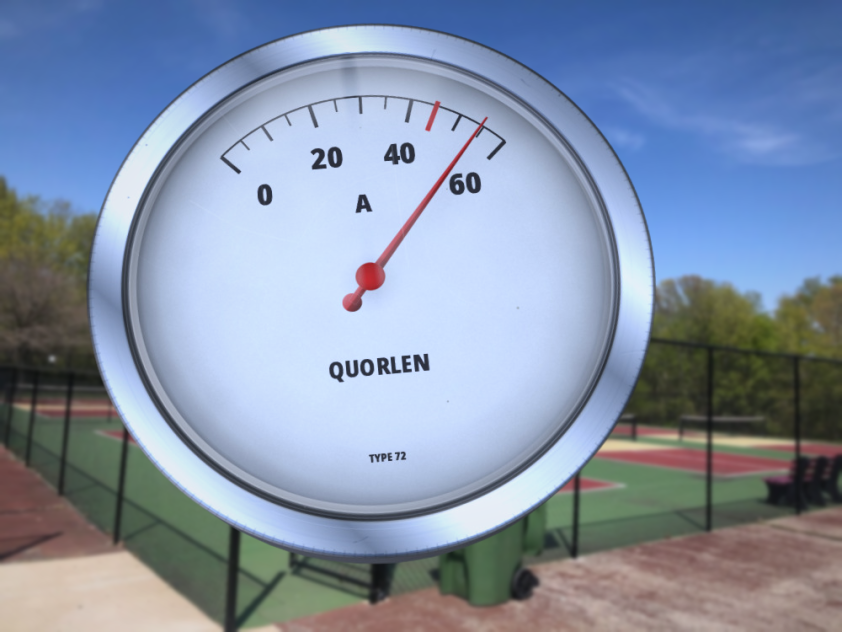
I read 55 (A)
